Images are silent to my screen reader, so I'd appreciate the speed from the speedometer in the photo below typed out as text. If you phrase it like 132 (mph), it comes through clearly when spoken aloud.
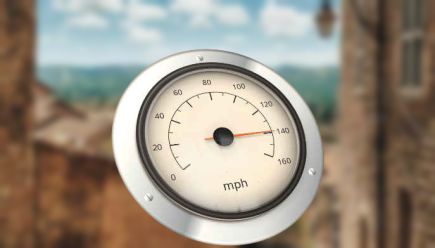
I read 140 (mph)
